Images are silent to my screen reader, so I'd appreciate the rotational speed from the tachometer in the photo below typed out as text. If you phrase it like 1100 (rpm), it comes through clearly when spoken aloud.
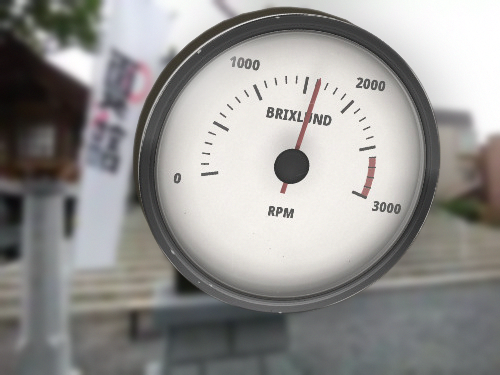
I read 1600 (rpm)
